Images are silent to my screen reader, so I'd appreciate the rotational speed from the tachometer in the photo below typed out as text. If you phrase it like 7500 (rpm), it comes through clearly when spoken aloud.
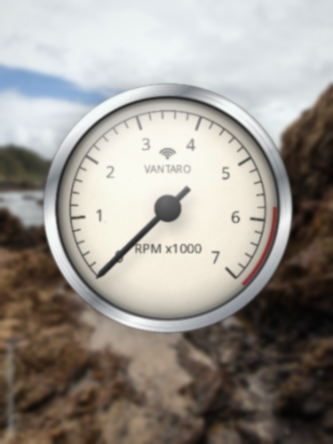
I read 0 (rpm)
